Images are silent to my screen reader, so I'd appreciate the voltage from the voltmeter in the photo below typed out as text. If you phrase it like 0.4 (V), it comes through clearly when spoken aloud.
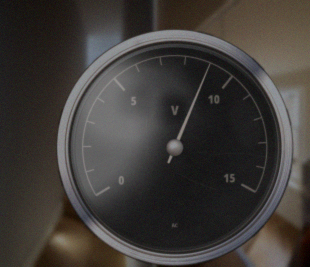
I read 9 (V)
